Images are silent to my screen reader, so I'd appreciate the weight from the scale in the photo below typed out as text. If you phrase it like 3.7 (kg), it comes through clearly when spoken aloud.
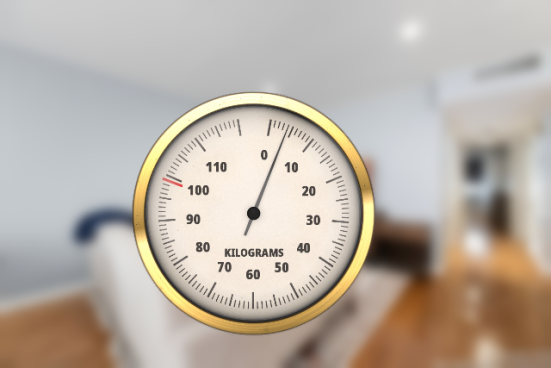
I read 4 (kg)
